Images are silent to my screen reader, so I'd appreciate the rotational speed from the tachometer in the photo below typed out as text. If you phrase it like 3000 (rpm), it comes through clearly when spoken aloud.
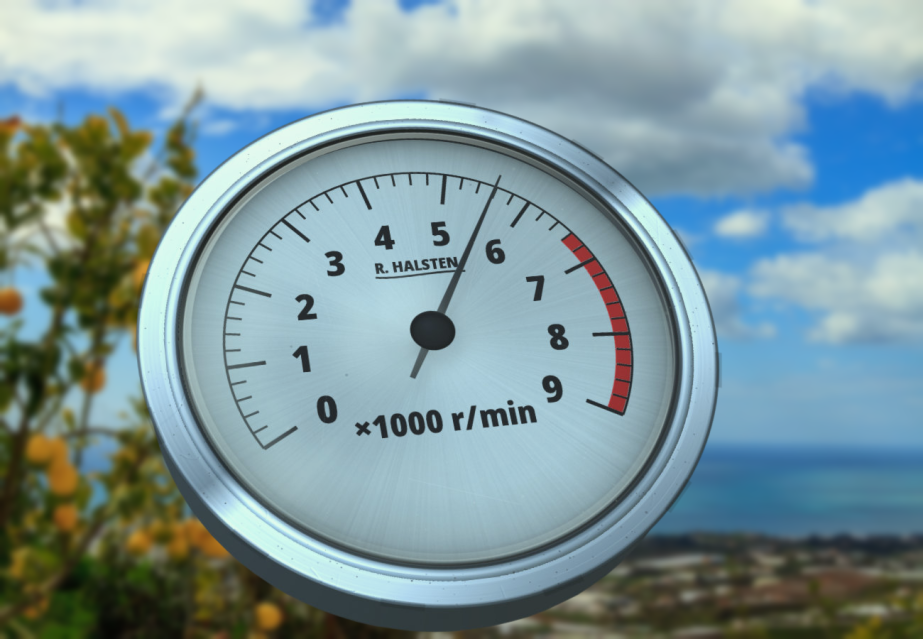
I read 5600 (rpm)
